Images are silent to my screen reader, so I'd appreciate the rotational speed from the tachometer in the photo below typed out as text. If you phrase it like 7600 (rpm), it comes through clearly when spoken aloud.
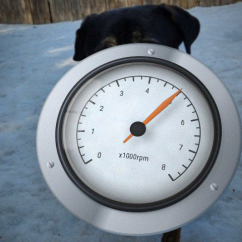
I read 5000 (rpm)
